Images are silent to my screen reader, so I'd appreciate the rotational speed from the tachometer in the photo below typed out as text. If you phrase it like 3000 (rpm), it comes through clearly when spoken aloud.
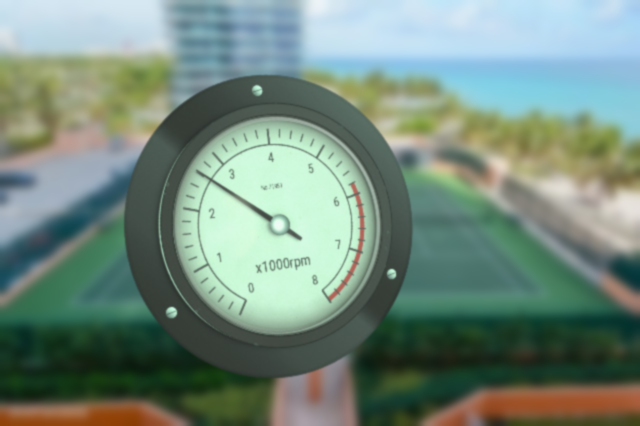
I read 2600 (rpm)
